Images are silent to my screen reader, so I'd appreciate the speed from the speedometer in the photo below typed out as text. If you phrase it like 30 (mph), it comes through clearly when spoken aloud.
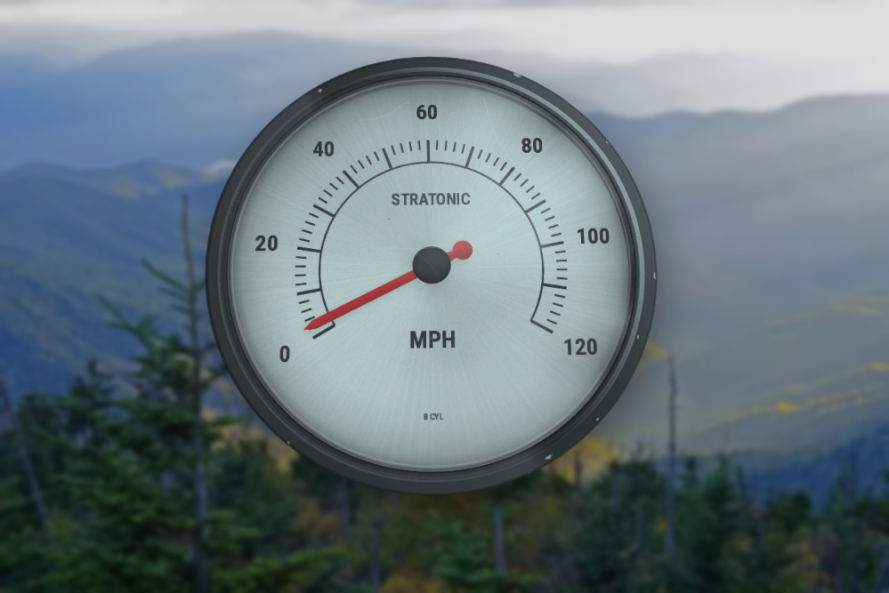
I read 2 (mph)
